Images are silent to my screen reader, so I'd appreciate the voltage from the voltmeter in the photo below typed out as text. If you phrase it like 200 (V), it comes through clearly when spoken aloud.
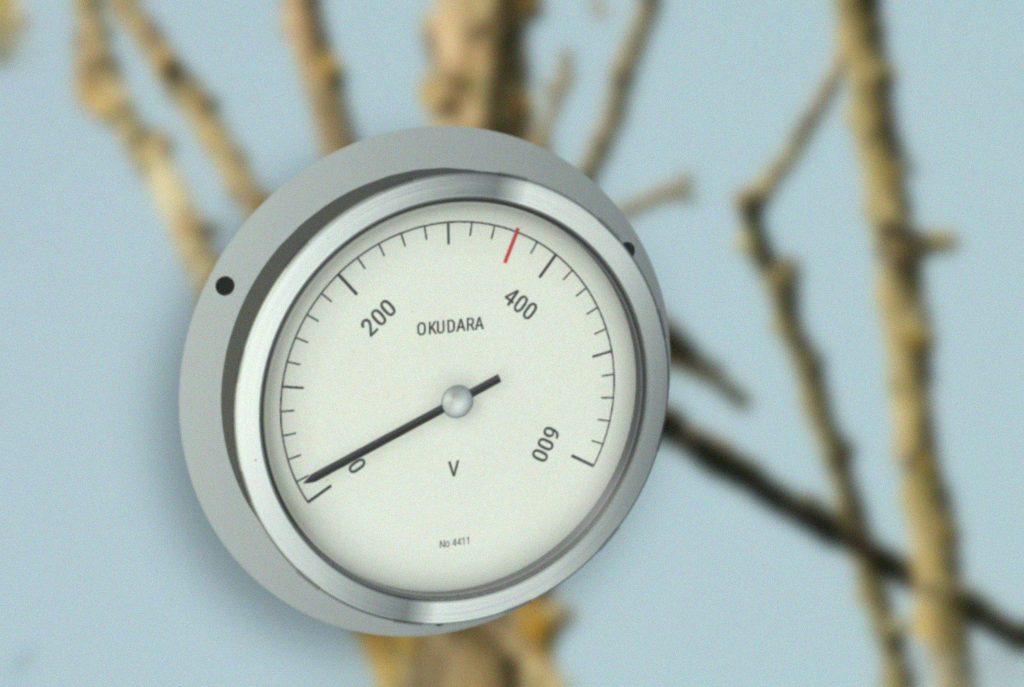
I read 20 (V)
